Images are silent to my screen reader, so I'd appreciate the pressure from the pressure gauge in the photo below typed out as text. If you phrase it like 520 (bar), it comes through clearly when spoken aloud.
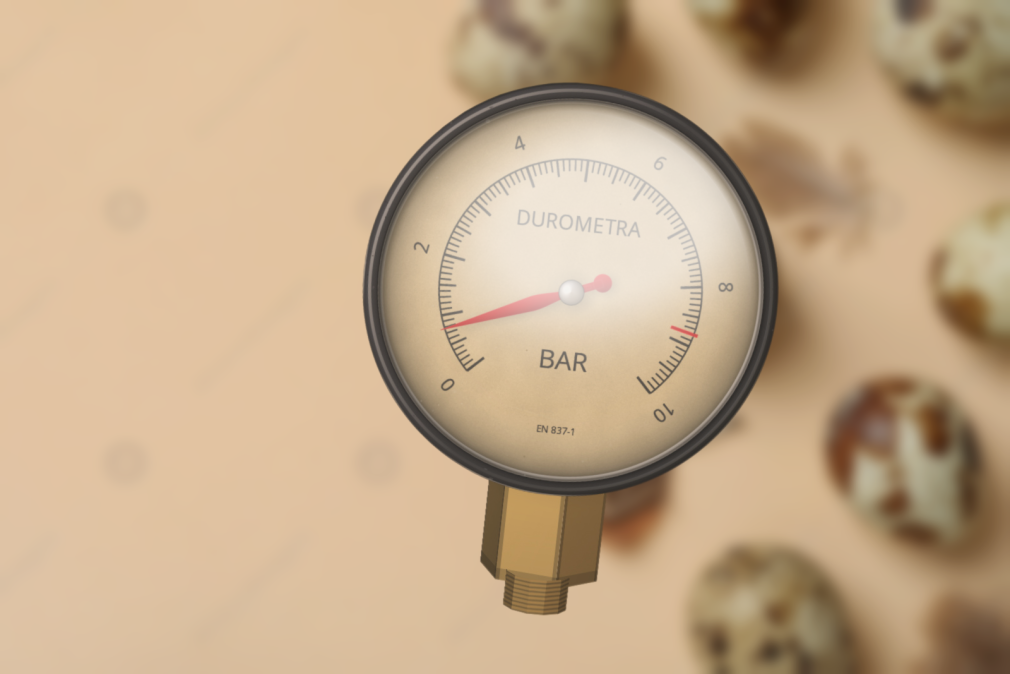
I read 0.8 (bar)
